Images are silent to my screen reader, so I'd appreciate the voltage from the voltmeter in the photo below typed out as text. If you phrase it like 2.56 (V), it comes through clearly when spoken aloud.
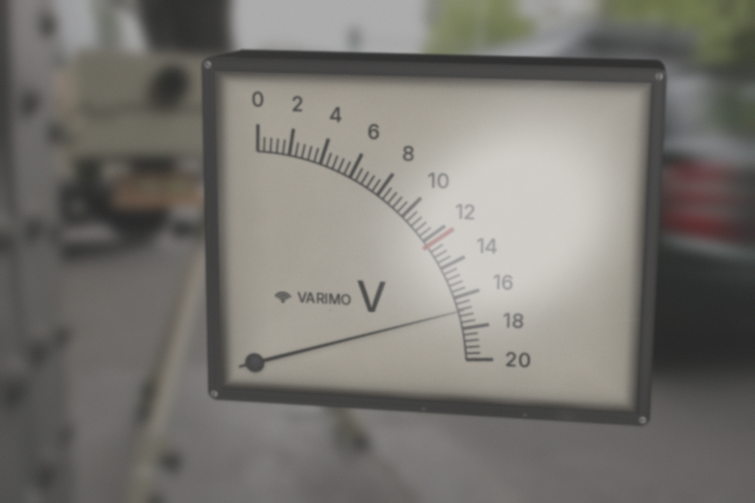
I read 16.8 (V)
